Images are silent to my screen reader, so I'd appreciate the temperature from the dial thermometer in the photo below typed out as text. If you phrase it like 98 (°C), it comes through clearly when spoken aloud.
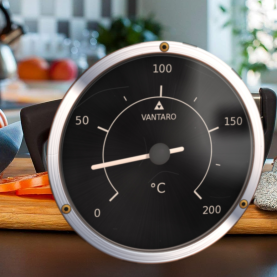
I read 25 (°C)
